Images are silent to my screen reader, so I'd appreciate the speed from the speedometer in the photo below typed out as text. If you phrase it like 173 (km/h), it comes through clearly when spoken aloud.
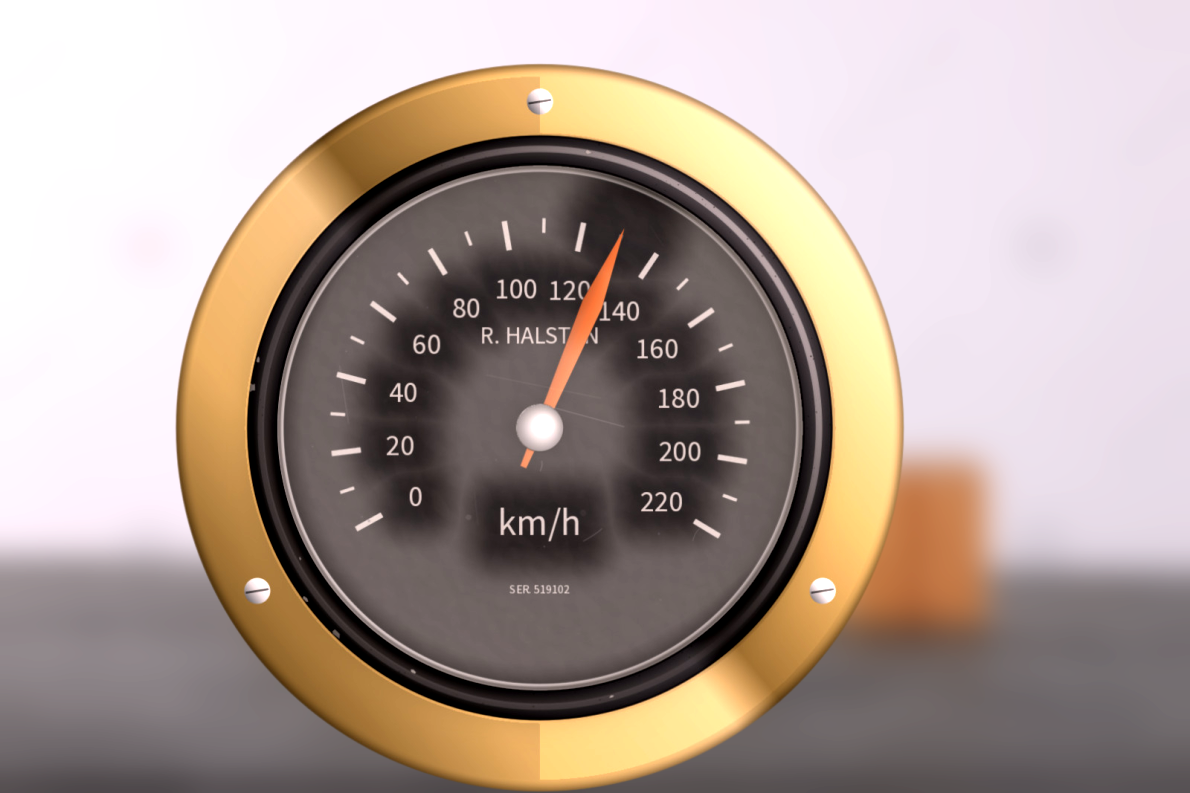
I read 130 (km/h)
